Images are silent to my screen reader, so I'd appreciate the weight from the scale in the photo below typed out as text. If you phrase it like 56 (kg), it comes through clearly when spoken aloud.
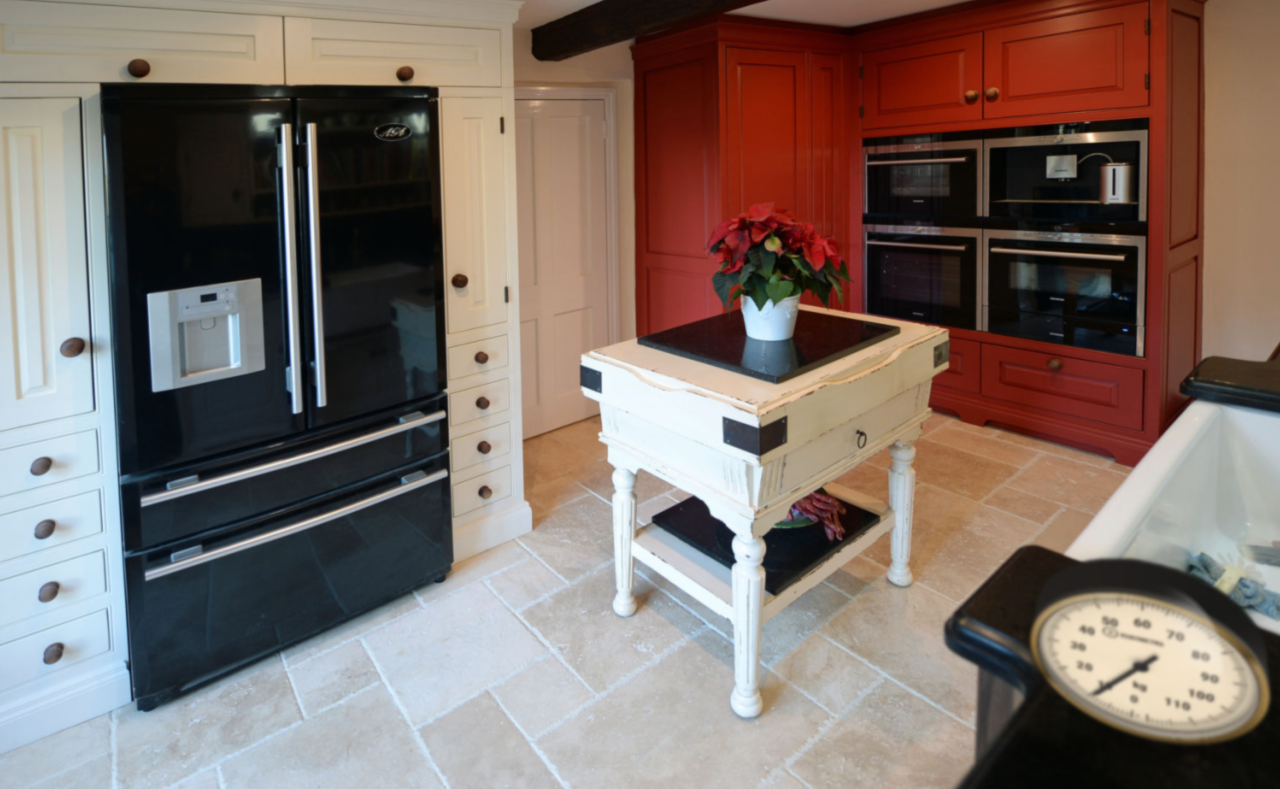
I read 10 (kg)
